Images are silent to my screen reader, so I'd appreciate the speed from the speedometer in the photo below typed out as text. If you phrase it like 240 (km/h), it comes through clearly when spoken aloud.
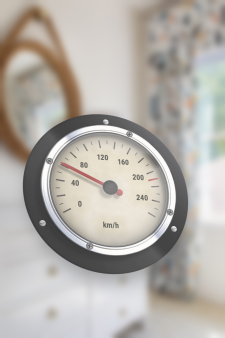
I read 60 (km/h)
